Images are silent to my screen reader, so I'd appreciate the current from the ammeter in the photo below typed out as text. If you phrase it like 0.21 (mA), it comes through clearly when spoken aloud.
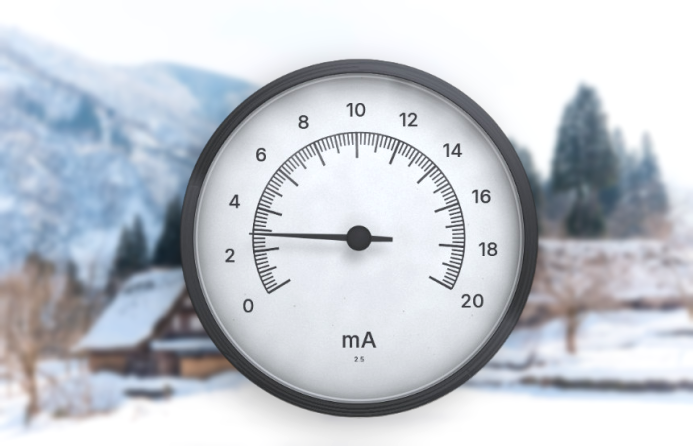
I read 2.8 (mA)
